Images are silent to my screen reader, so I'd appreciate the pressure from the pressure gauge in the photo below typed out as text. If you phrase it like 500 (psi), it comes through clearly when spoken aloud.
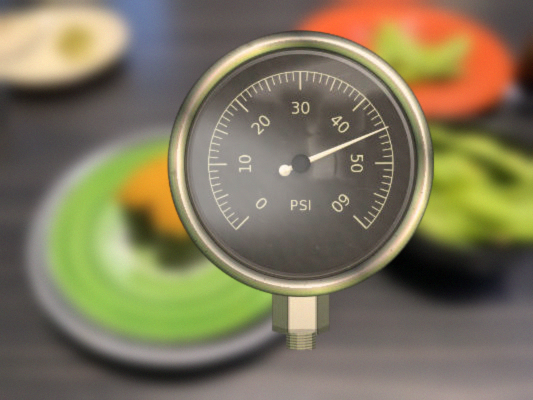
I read 45 (psi)
